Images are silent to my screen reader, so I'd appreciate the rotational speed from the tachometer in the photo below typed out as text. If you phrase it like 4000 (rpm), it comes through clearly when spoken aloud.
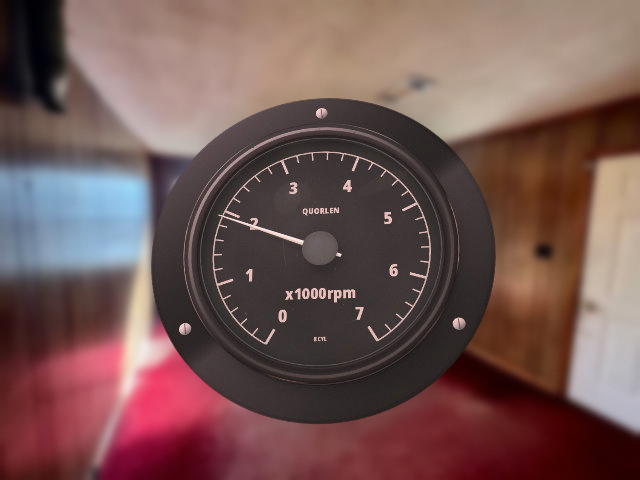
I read 1900 (rpm)
